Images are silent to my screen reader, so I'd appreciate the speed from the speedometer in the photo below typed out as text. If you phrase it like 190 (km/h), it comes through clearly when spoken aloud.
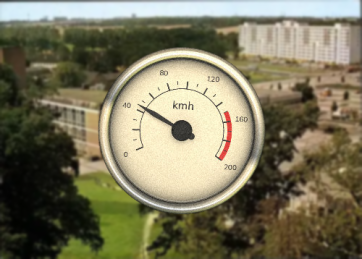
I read 45 (km/h)
